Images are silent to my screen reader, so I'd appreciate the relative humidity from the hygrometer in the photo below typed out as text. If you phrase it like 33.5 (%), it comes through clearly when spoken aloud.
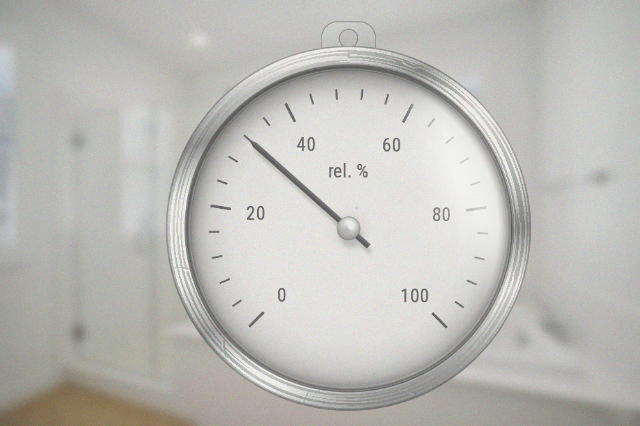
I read 32 (%)
